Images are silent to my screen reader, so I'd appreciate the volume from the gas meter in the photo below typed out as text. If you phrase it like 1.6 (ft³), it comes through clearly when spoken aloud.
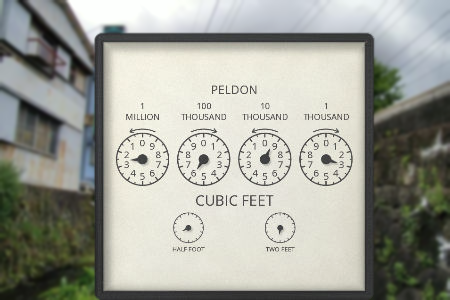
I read 259300 (ft³)
